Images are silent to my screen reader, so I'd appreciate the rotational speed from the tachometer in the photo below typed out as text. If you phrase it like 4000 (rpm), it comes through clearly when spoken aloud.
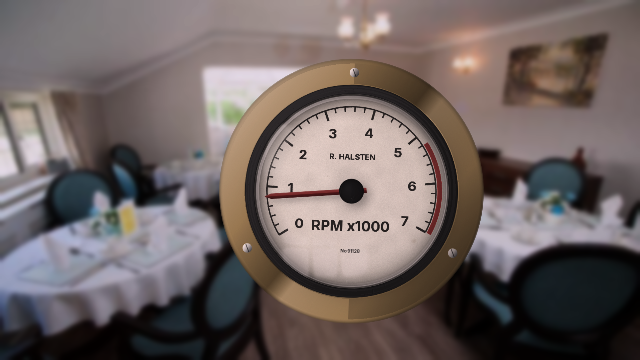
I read 800 (rpm)
